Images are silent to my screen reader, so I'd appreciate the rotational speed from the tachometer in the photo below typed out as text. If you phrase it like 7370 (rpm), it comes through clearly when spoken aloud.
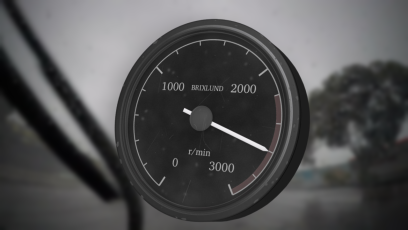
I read 2600 (rpm)
